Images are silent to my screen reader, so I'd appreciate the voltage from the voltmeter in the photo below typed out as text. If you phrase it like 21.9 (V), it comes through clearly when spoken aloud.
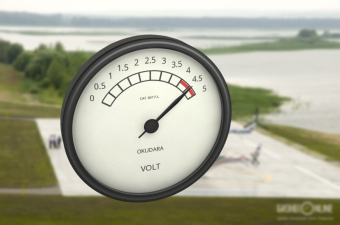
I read 4.5 (V)
